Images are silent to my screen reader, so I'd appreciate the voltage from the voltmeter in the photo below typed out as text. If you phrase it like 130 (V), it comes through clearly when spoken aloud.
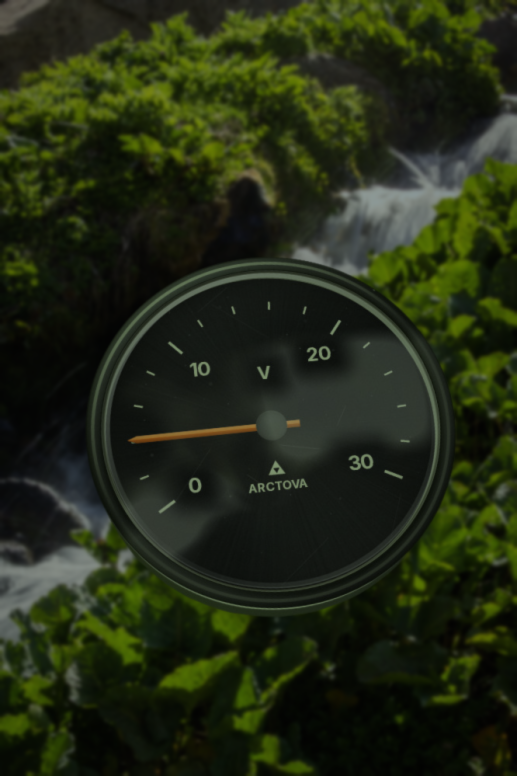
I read 4 (V)
